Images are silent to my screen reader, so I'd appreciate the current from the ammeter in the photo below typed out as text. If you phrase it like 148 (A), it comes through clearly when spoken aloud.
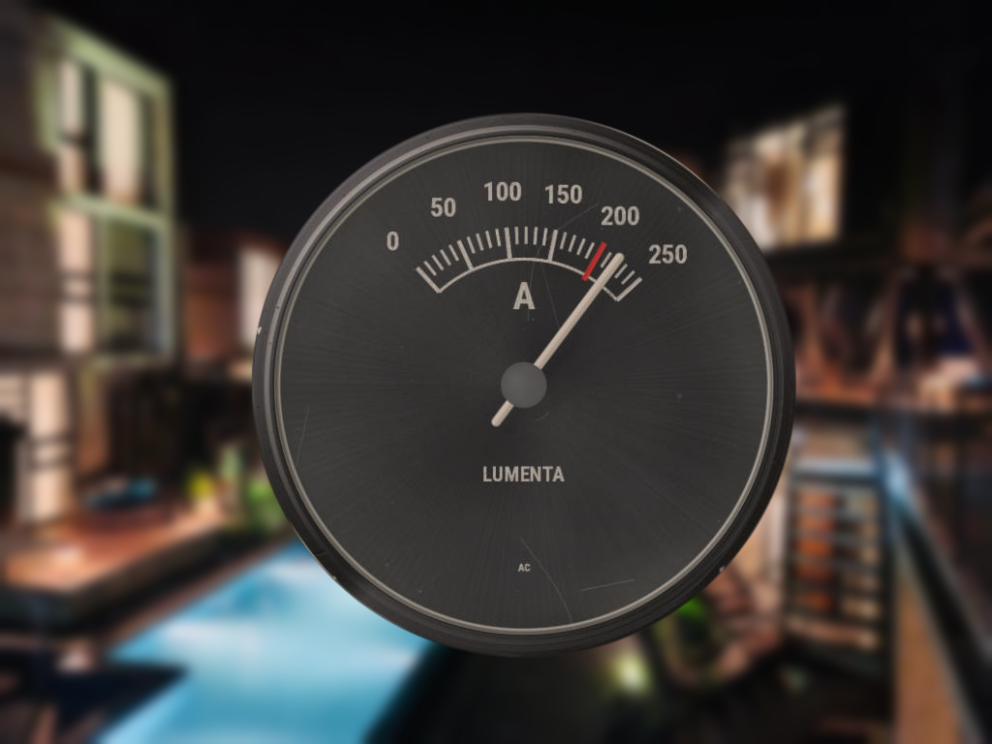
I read 220 (A)
